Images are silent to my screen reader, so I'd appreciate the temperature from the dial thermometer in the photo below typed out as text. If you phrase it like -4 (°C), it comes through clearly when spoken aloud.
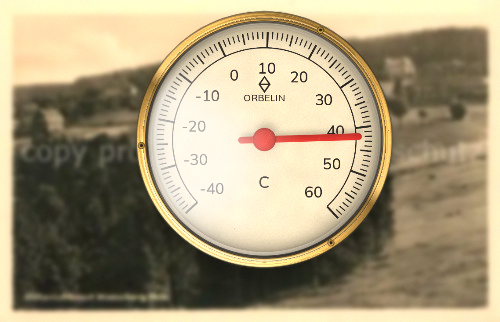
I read 42 (°C)
